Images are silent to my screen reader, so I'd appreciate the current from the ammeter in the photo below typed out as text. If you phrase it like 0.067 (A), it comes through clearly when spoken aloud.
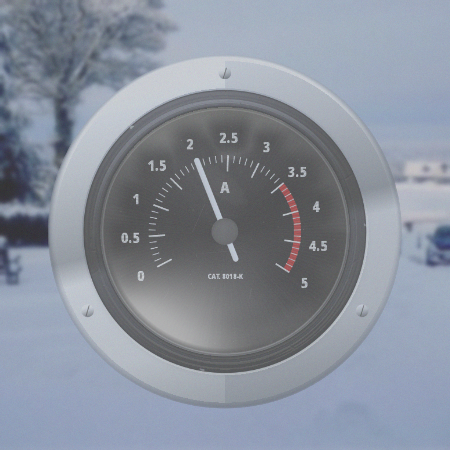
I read 2 (A)
